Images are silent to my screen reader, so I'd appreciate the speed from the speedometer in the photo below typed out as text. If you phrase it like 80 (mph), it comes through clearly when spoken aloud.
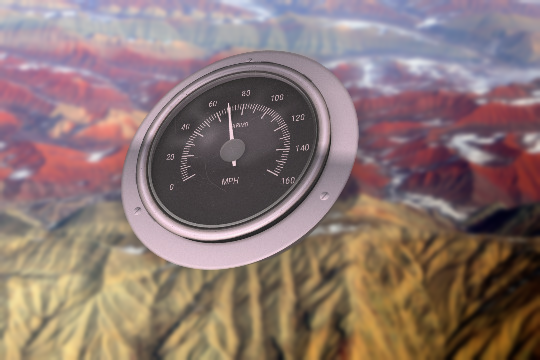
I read 70 (mph)
